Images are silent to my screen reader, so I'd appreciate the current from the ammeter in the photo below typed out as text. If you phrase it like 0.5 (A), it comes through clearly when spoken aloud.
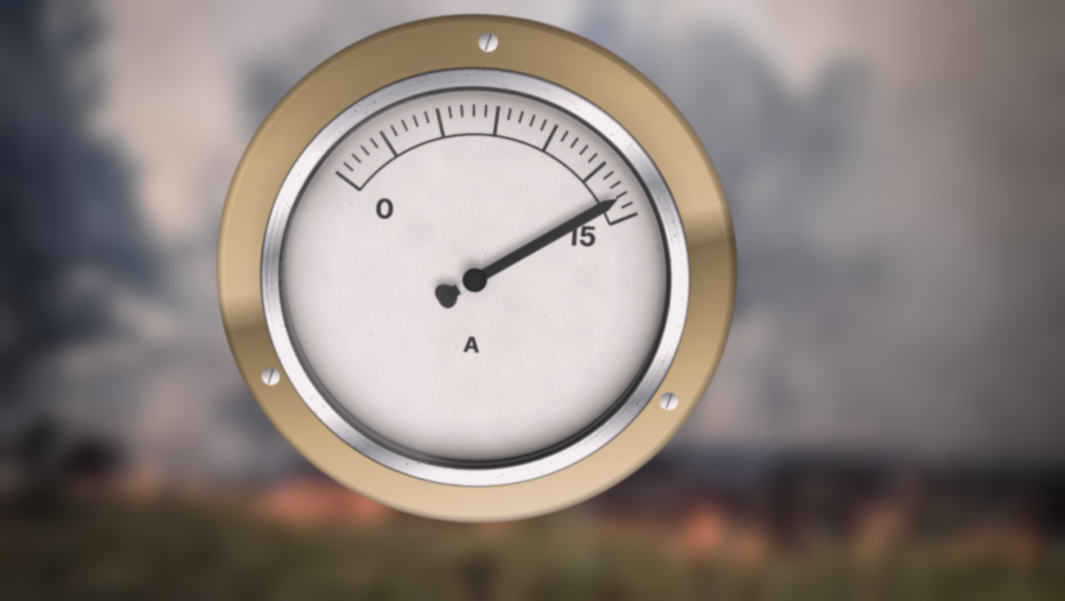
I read 14 (A)
